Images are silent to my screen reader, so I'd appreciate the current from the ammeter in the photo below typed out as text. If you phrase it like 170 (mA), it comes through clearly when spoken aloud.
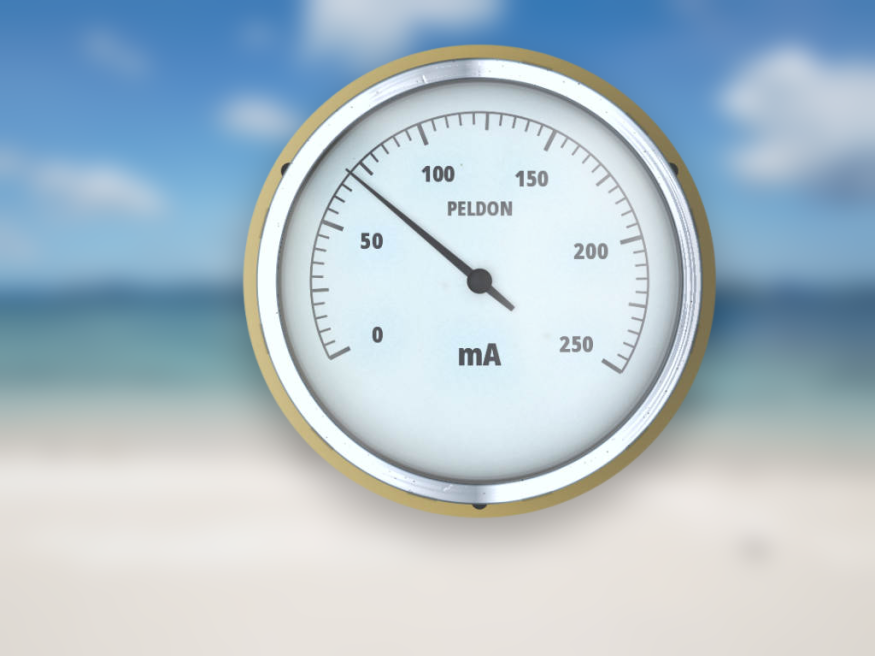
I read 70 (mA)
